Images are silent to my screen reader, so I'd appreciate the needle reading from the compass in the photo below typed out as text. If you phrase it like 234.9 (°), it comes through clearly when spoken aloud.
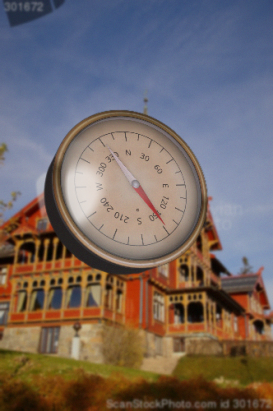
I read 150 (°)
